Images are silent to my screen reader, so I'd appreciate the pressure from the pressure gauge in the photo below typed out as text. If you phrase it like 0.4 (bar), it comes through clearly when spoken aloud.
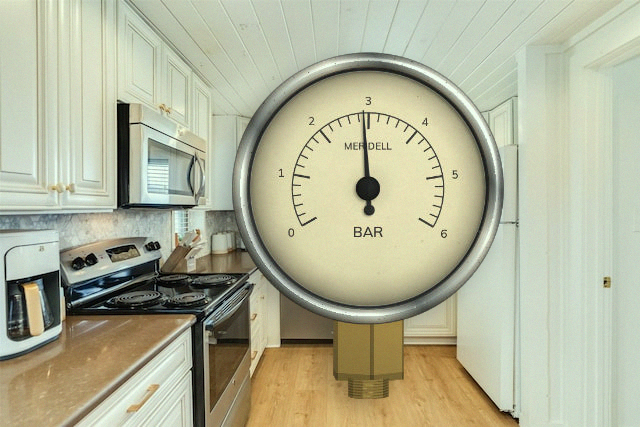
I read 2.9 (bar)
